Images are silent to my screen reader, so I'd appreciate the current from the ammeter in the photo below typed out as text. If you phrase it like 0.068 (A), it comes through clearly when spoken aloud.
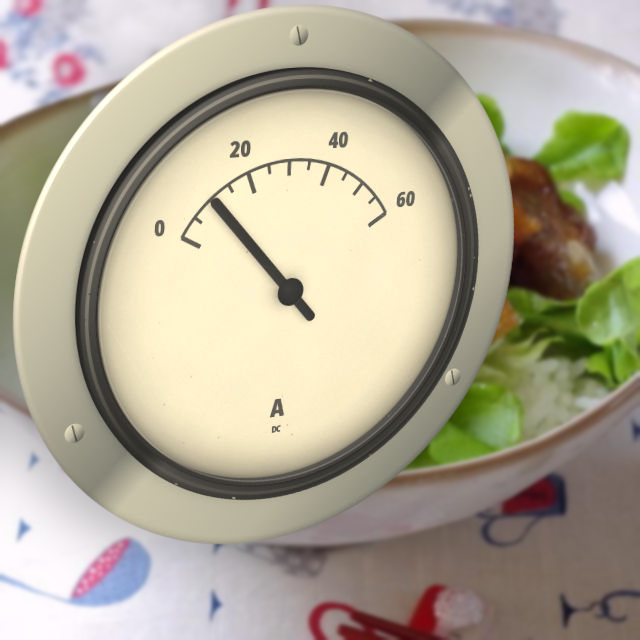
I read 10 (A)
